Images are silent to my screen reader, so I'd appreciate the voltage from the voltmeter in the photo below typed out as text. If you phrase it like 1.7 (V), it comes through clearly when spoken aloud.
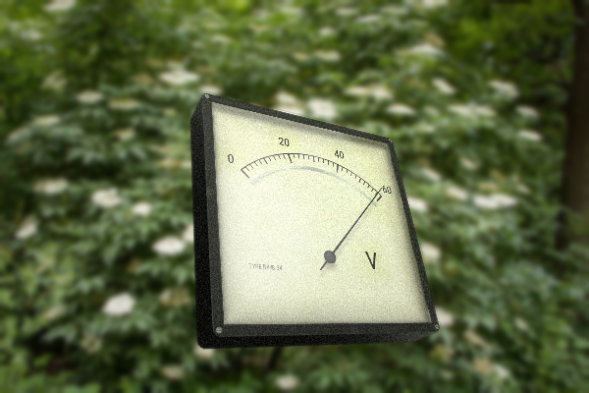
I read 58 (V)
